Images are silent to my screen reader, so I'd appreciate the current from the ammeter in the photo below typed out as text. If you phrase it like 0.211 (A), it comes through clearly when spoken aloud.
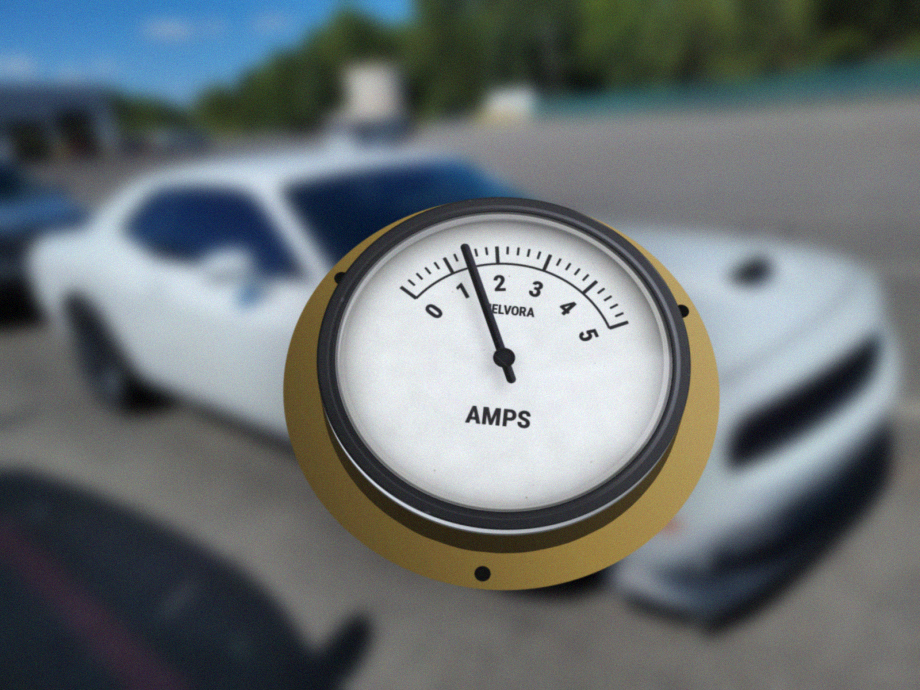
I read 1.4 (A)
